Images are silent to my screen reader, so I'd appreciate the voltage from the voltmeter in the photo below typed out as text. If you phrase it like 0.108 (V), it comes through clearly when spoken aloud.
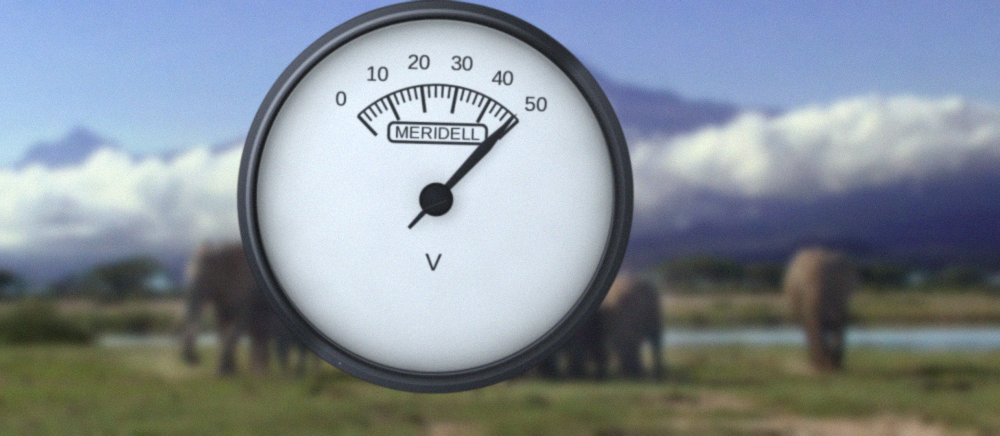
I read 48 (V)
